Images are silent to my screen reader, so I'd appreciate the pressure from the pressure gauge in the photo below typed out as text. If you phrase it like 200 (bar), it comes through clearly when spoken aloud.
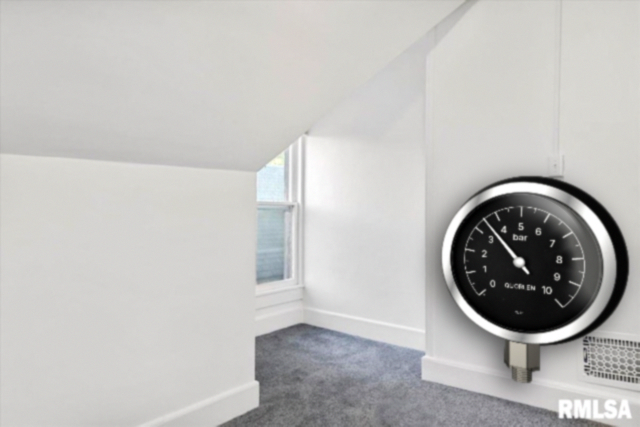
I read 3.5 (bar)
